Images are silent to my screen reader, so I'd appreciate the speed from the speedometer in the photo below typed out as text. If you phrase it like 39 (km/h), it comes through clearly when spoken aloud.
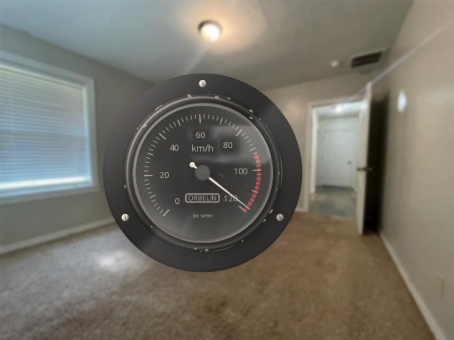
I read 118 (km/h)
